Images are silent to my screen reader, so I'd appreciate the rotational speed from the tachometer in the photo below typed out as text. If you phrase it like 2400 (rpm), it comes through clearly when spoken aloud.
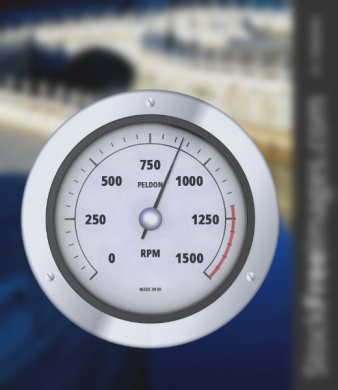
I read 875 (rpm)
